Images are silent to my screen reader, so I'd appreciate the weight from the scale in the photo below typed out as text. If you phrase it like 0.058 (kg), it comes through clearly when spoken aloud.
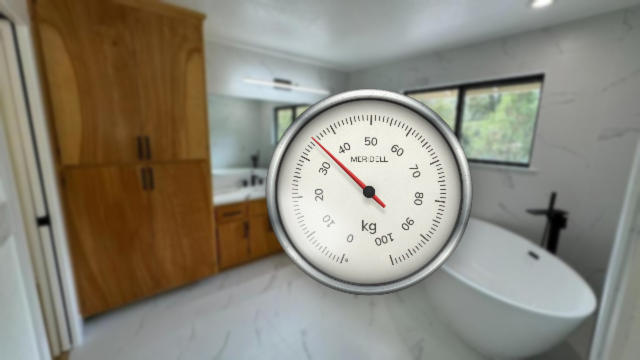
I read 35 (kg)
